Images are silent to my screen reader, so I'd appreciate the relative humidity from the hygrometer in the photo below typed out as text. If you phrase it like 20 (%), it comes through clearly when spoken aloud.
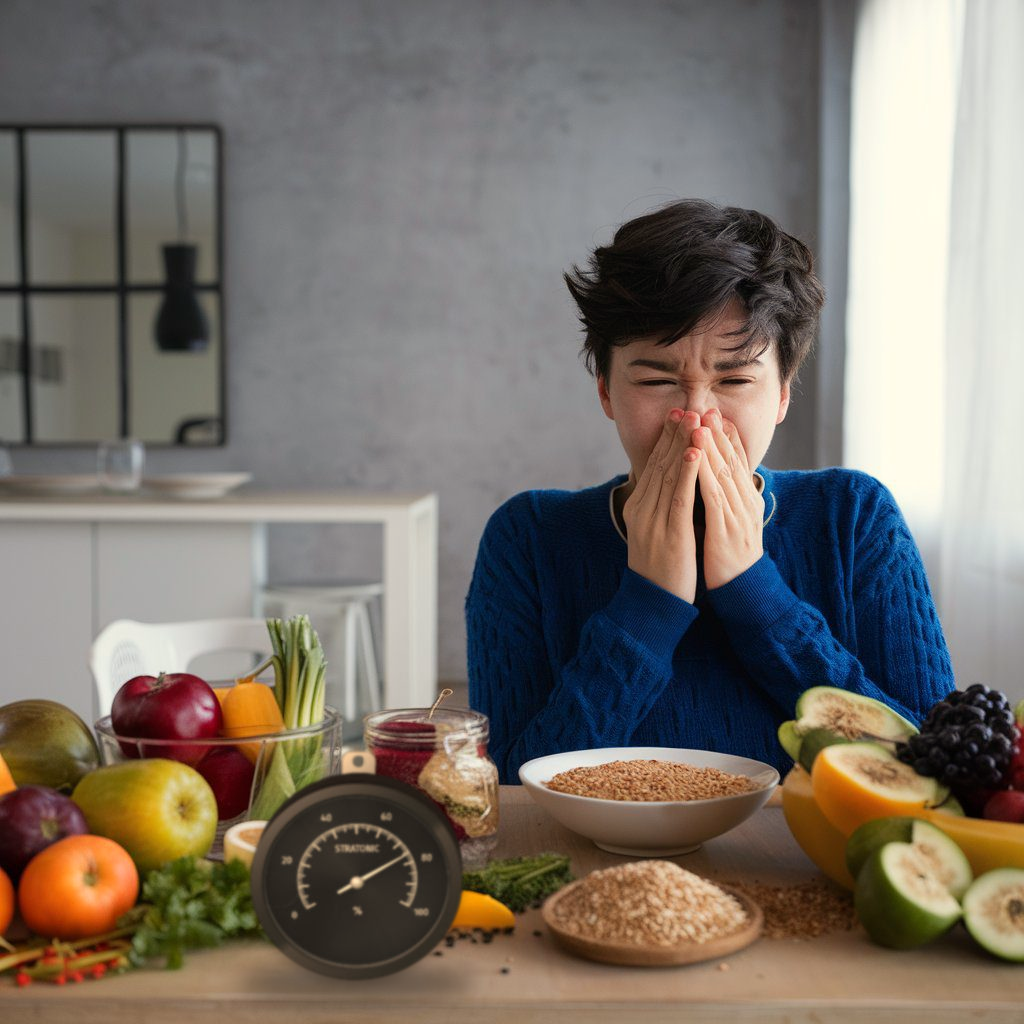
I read 75 (%)
